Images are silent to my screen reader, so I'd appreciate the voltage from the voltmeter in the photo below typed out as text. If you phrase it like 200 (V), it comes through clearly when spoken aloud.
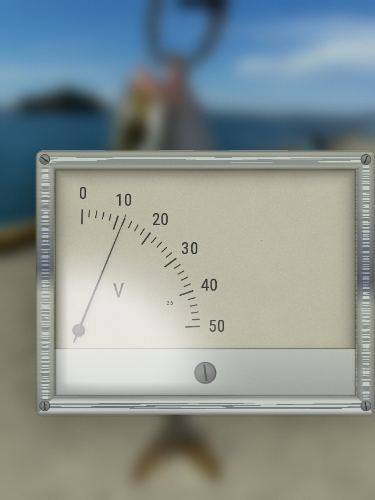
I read 12 (V)
